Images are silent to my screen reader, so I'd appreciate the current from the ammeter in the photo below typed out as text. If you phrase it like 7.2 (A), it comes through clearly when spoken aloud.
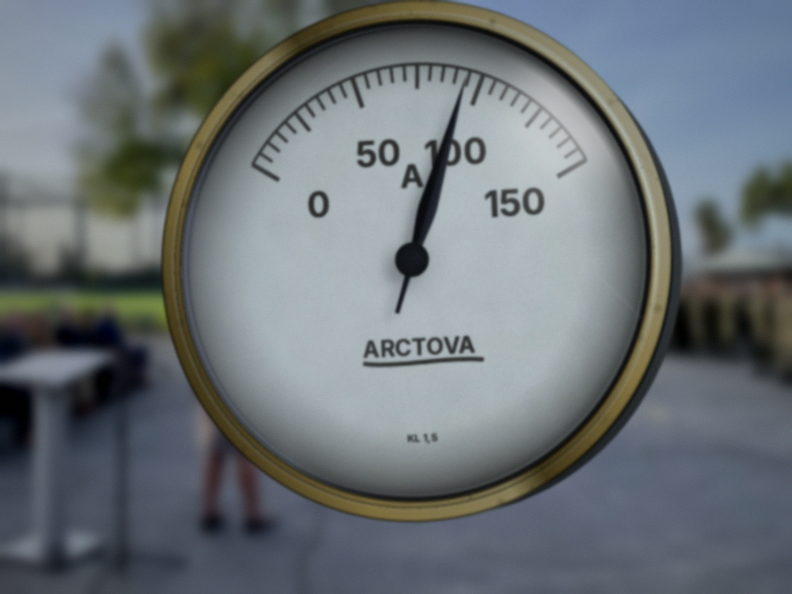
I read 95 (A)
